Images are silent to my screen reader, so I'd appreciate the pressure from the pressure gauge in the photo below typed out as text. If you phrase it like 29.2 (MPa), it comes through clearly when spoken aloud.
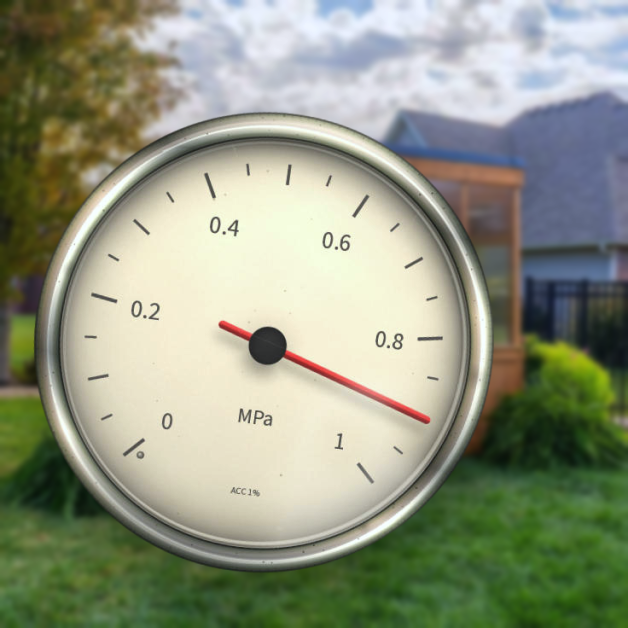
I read 0.9 (MPa)
